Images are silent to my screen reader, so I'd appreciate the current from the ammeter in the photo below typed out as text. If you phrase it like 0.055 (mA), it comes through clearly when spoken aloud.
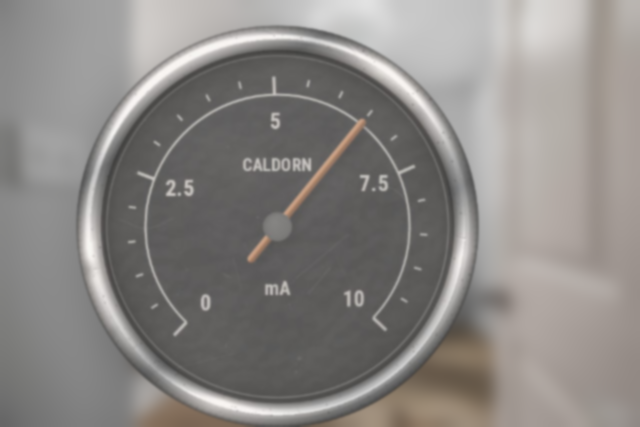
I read 6.5 (mA)
